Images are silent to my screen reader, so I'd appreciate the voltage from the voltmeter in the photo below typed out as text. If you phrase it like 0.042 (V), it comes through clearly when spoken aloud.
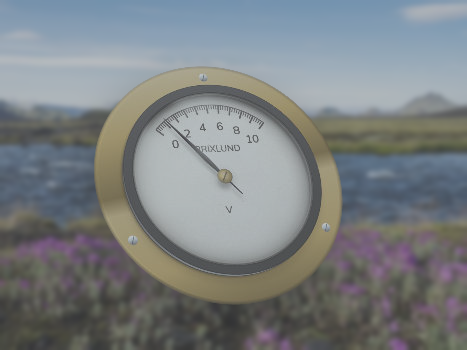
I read 1 (V)
